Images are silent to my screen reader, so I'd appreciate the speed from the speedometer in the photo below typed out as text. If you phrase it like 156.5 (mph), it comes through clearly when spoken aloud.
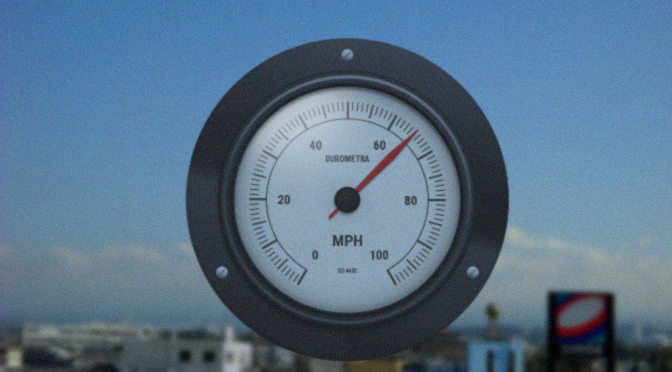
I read 65 (mph)
